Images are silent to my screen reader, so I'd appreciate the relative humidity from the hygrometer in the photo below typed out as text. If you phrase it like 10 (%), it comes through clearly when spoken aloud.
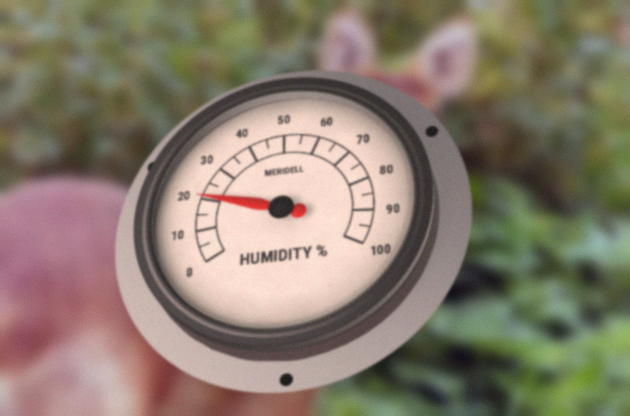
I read 20 (%)
